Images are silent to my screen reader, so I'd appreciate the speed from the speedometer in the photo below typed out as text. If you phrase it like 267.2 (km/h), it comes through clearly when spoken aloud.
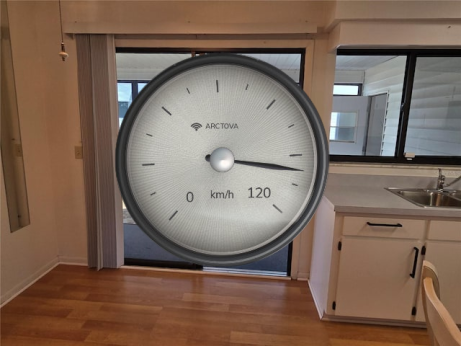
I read 105 (km/h)
